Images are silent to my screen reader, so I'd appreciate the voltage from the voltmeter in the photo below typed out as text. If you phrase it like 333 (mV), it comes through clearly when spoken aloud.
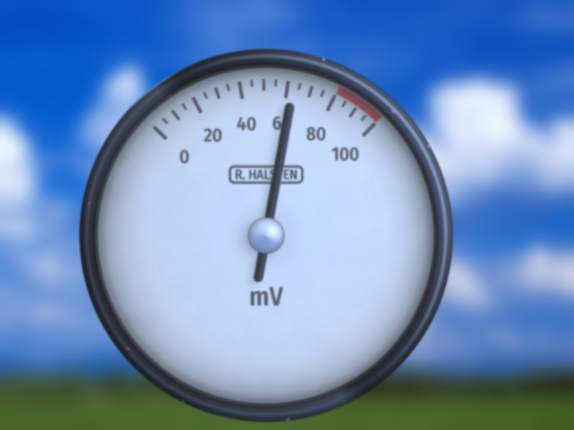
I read 62.5 (mV)
